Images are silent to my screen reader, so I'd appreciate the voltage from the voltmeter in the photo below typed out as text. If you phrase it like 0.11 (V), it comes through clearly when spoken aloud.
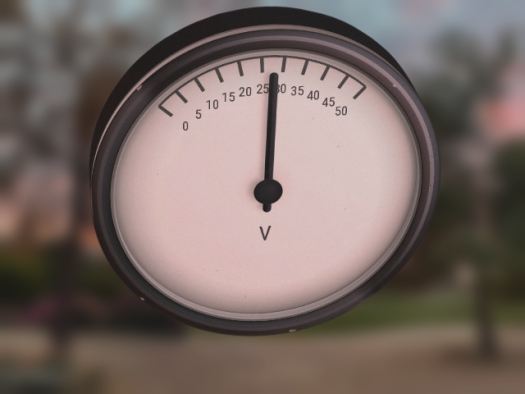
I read 27.5 (V)
